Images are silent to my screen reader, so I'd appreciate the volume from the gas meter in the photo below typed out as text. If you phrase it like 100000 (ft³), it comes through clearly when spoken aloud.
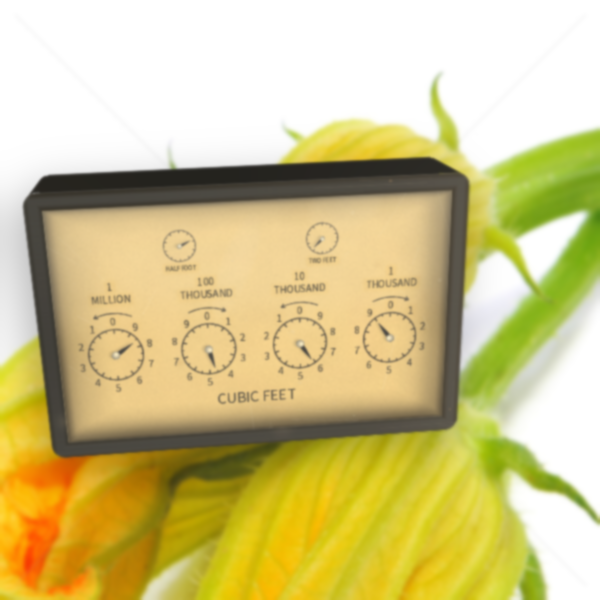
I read 845900 (ft³)
